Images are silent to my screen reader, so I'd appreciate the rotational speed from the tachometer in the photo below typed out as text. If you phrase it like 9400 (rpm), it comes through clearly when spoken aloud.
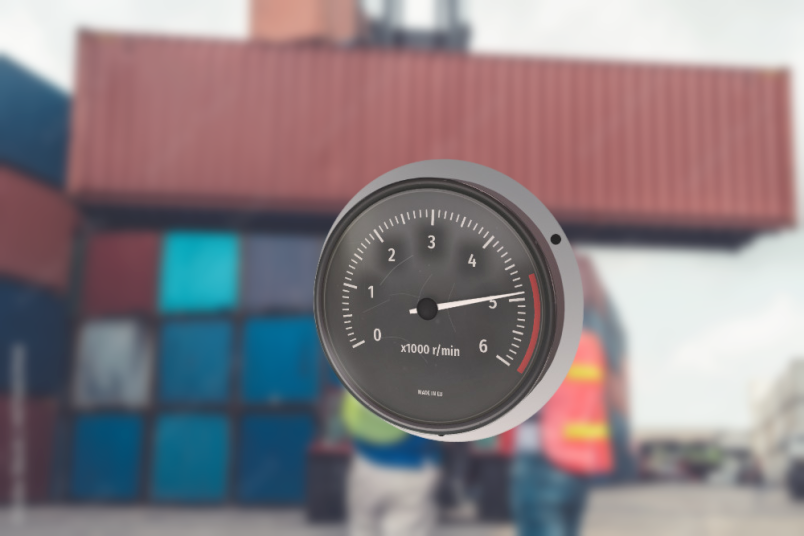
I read 4900 (rpm)
